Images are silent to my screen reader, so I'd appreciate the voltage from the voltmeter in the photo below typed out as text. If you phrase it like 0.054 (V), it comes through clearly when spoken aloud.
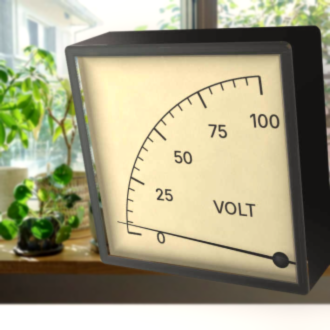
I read 5 (V)
